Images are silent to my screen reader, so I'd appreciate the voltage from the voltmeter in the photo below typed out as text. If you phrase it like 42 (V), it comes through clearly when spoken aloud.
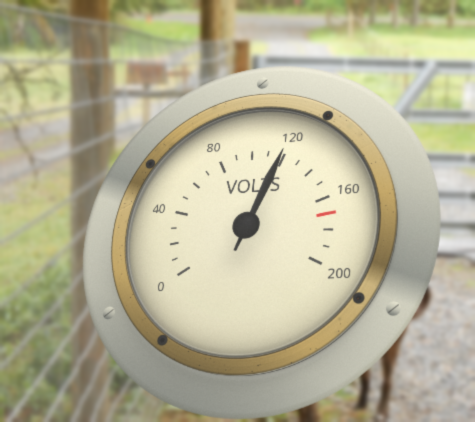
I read 120 (V)
